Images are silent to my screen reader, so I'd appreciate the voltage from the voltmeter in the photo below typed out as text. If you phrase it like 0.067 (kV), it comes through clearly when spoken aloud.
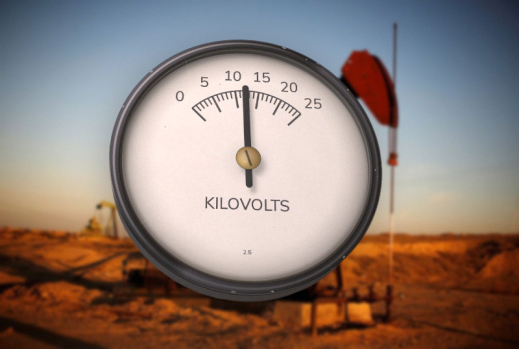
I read 12 (kV)
